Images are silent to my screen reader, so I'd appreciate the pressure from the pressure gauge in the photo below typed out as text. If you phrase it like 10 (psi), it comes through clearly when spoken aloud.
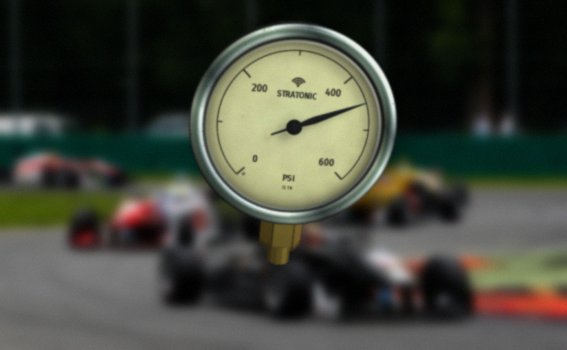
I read 450 (psi)
